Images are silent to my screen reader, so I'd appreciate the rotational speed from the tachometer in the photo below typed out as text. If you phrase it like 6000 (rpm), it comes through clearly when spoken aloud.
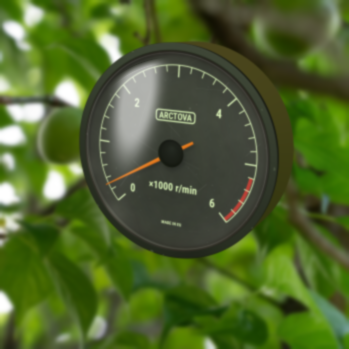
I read 300 (rpm)
